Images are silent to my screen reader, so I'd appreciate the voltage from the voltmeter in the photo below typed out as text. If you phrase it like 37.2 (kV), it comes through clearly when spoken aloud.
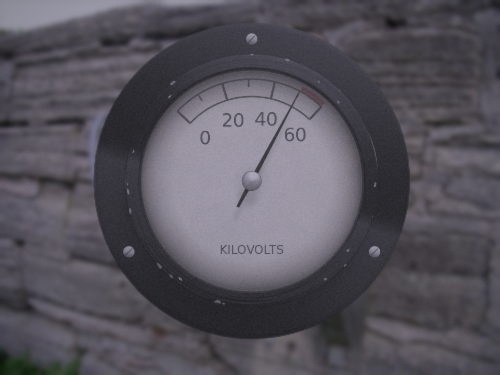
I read 50 (kV)
